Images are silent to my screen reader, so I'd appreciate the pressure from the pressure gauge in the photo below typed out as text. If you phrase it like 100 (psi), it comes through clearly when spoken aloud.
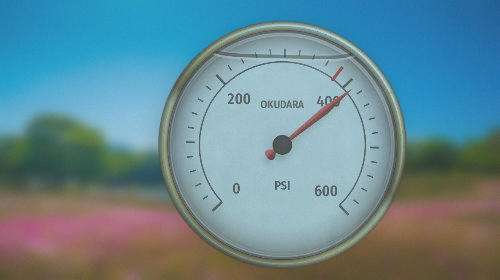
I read 410 (psi)
